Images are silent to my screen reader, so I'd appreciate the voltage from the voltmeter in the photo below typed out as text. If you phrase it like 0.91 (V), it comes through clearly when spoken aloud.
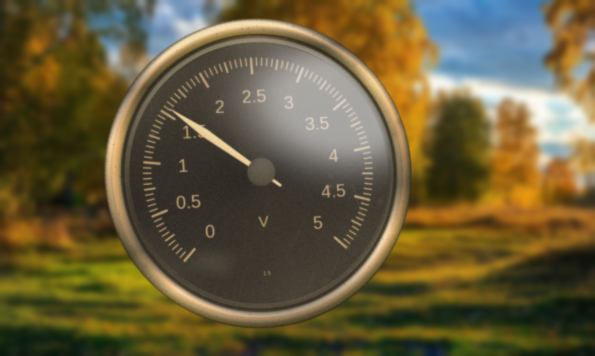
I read 1.55 (V)
